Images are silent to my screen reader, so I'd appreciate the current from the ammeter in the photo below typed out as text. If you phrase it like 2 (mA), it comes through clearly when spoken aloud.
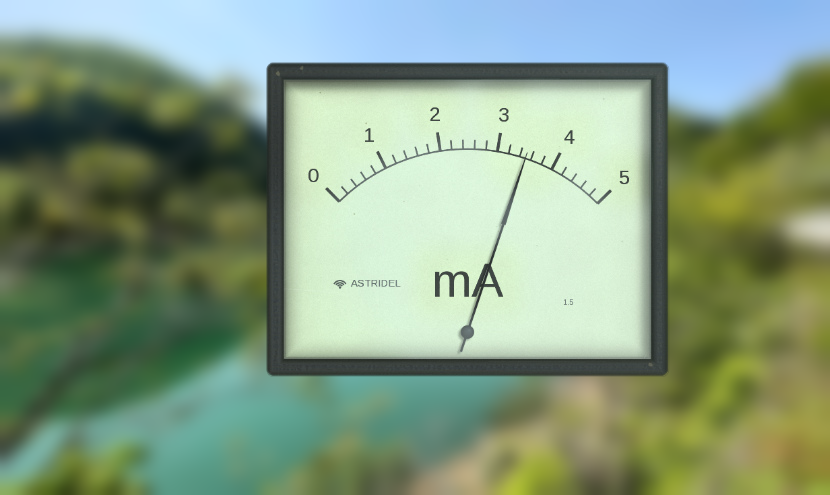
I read 3.5 (mA)
